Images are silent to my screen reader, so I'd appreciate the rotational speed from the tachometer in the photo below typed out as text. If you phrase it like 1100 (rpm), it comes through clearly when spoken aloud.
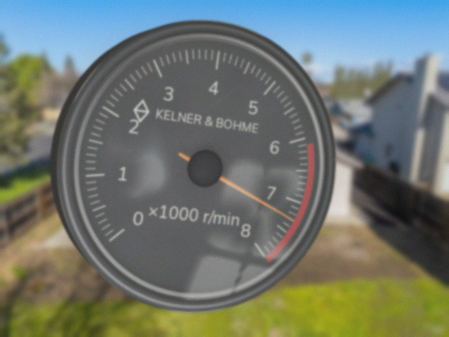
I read 7300 (rpm)
